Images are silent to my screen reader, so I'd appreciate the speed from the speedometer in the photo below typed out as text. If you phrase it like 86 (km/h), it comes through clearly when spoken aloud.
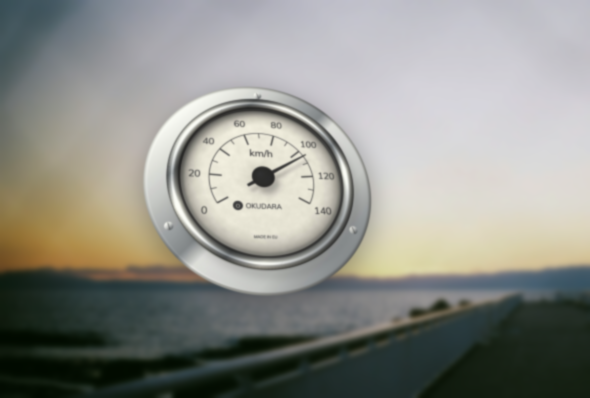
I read 105 (km/h)
